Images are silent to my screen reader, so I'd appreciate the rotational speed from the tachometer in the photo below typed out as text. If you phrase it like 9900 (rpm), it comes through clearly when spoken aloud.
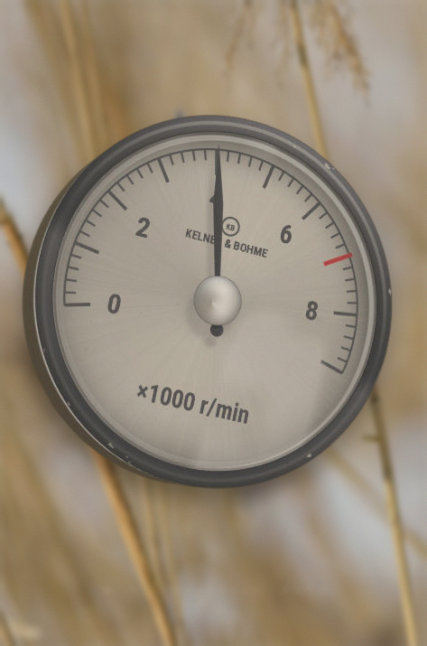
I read 4000 (rpm)
